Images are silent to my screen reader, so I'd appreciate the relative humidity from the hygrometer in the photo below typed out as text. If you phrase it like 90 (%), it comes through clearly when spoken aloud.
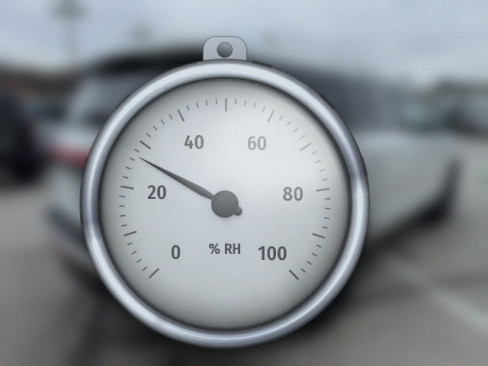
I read 27 (%)
